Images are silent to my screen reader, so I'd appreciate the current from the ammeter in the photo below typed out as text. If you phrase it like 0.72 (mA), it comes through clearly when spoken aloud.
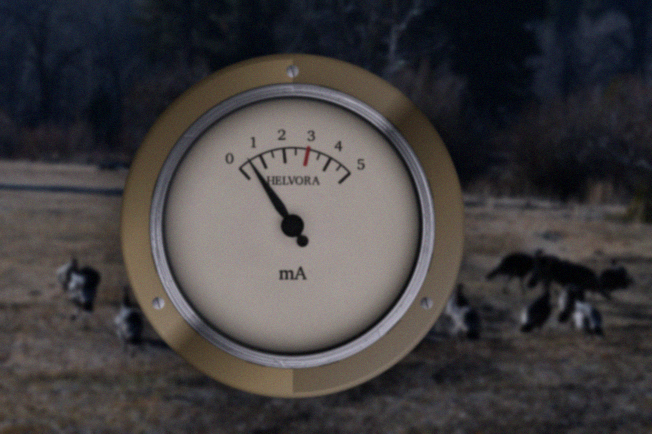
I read 0.5 (mA)
